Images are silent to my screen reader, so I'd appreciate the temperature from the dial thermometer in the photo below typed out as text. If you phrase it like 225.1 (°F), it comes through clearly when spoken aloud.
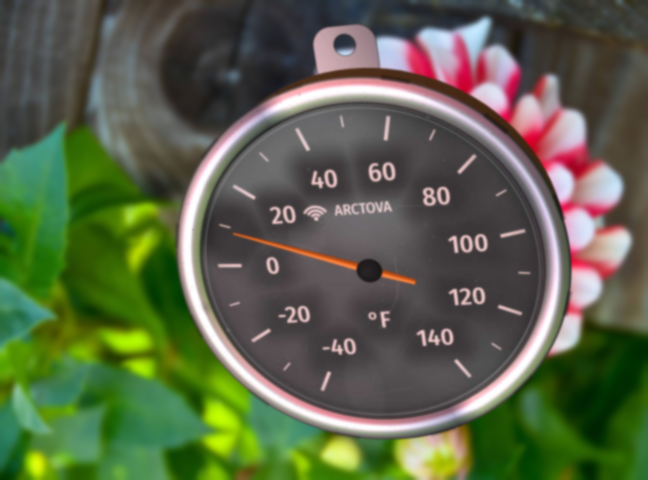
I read 10 (°F)
